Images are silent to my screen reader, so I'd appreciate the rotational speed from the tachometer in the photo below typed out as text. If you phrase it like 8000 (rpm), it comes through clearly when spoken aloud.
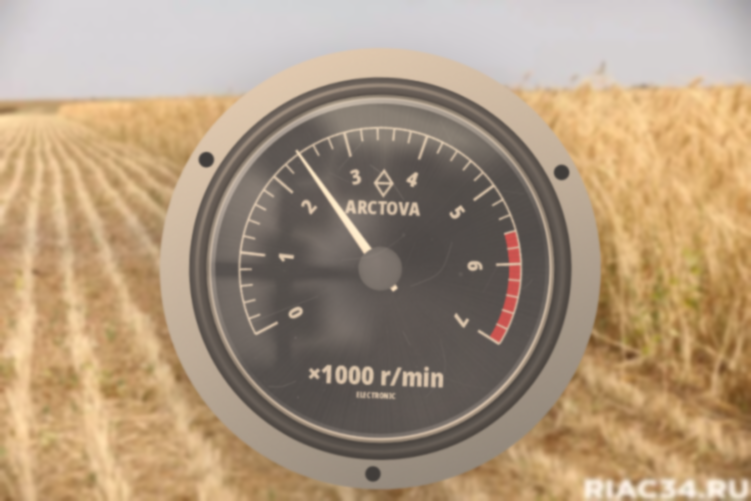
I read 2400 (rpm)
